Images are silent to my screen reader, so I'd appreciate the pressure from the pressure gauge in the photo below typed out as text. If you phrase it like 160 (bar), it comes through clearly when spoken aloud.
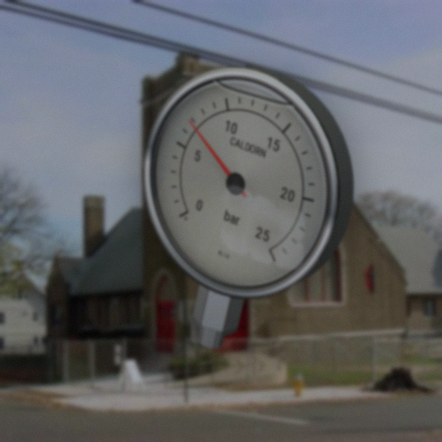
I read 7 (bar)
